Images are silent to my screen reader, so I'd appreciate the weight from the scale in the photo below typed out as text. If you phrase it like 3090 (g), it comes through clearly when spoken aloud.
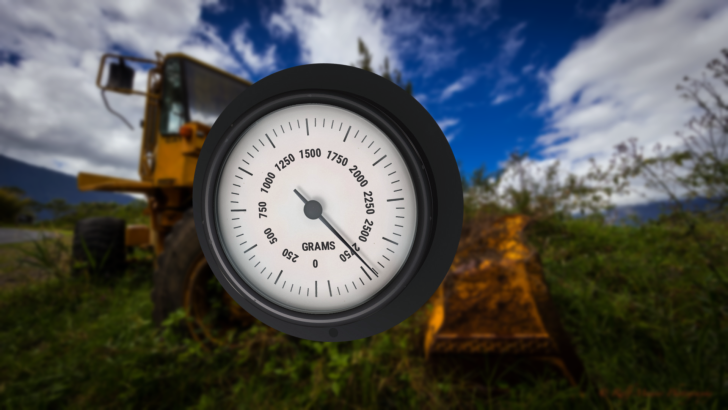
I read 2700 (g)
